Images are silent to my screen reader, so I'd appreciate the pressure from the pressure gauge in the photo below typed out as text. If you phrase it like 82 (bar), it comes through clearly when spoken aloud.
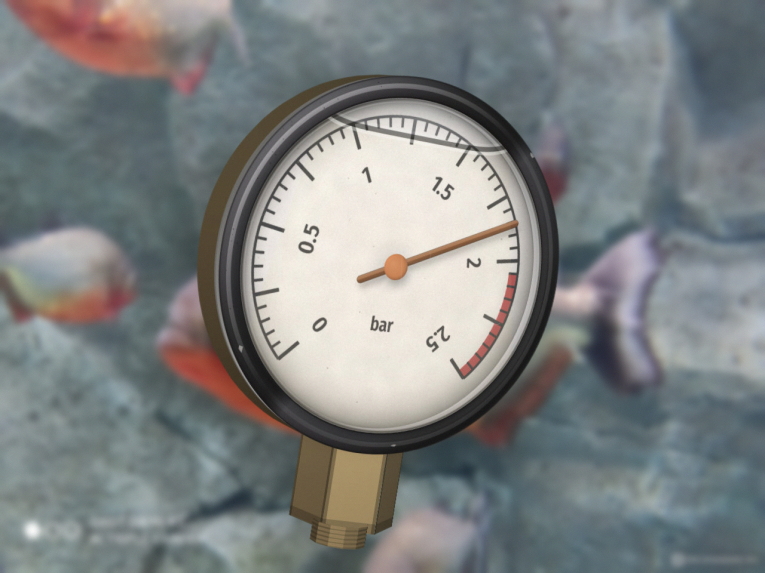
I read 1.85 (bar)
